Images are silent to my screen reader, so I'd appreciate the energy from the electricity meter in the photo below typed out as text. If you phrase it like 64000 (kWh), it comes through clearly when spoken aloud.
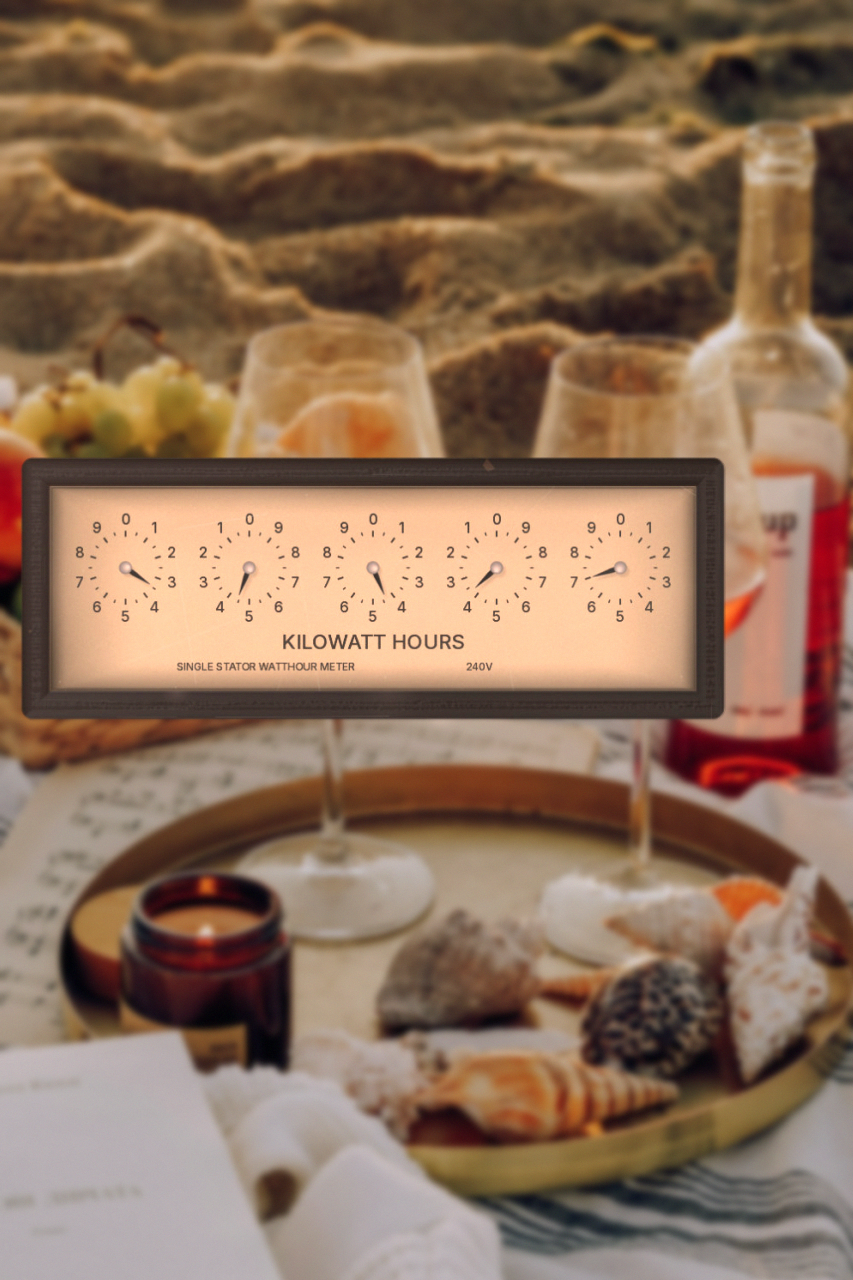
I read 34437 (kWh)
